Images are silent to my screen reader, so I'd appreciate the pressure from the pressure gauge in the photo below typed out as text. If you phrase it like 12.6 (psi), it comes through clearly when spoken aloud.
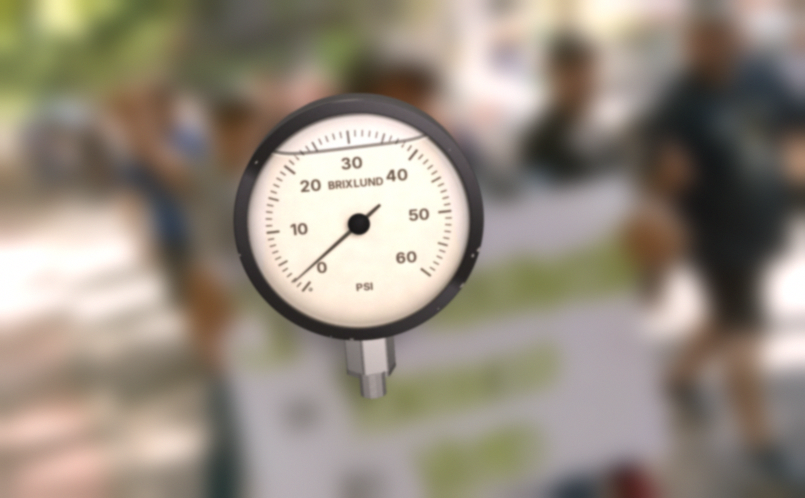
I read 2 (psi)
